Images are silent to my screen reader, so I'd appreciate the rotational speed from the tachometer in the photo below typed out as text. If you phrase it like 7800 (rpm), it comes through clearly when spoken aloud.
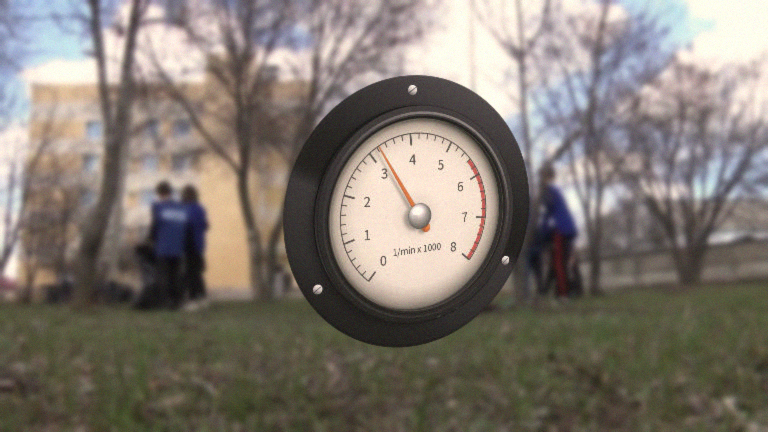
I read 3200 (rpm)
